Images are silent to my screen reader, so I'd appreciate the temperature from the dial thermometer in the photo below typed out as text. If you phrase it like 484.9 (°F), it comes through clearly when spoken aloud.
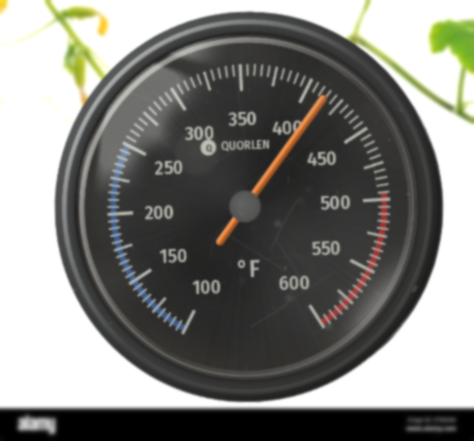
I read 415 (°F)
